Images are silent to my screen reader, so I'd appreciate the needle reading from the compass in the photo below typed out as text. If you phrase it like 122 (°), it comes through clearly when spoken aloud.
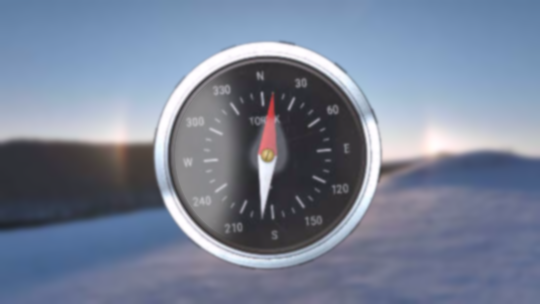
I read 10 (°)
